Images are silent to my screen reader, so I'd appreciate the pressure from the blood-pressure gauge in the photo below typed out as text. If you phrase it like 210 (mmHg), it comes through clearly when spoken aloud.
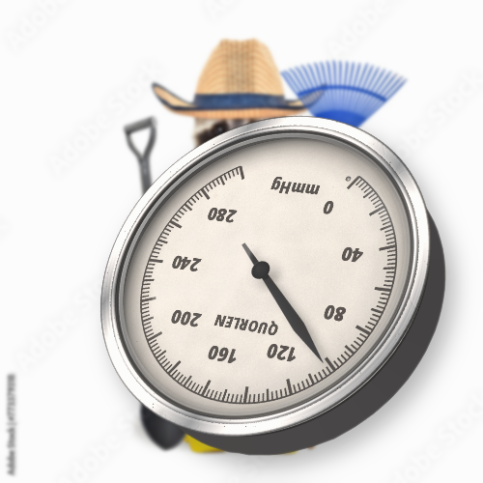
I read 102 (mmHg)
